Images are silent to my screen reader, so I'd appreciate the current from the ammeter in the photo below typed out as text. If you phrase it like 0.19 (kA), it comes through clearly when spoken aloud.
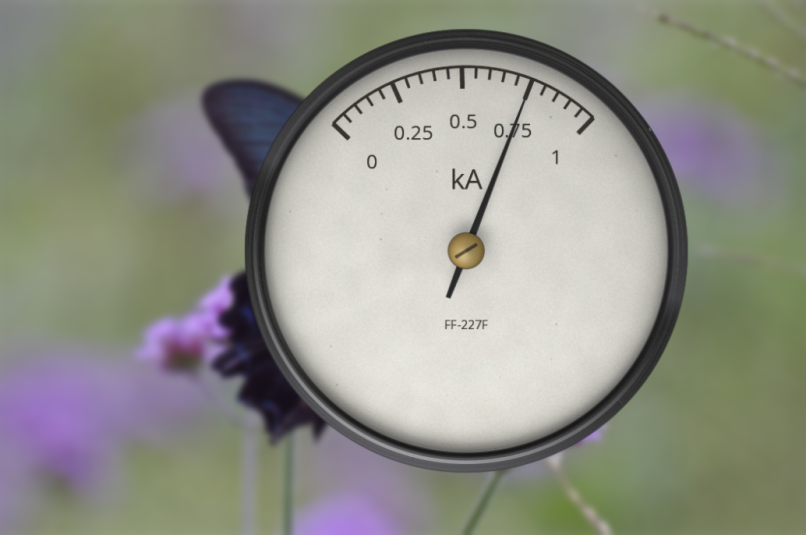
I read 0.75 (kA)
